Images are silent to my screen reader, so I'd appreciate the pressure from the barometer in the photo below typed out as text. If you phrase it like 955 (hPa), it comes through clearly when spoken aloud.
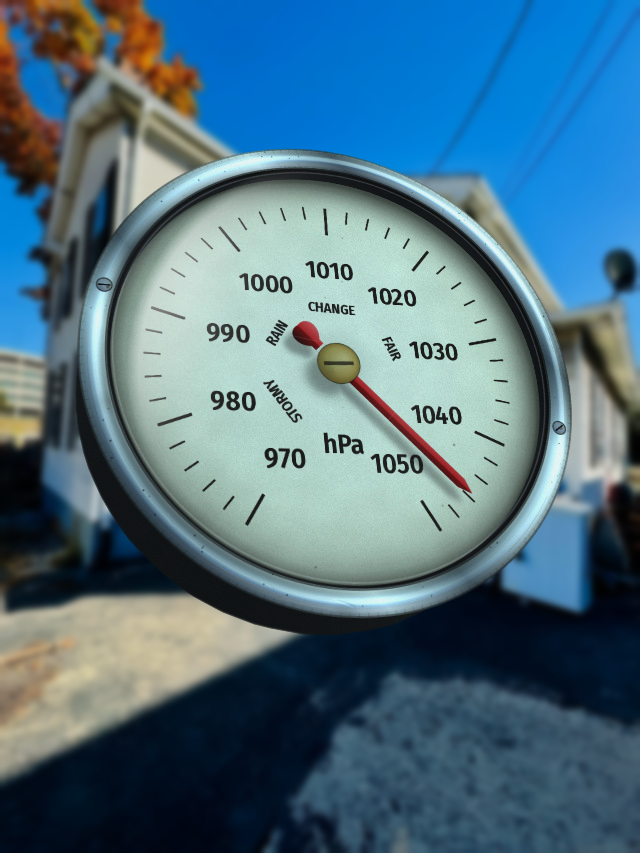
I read 1046 (hPa)
